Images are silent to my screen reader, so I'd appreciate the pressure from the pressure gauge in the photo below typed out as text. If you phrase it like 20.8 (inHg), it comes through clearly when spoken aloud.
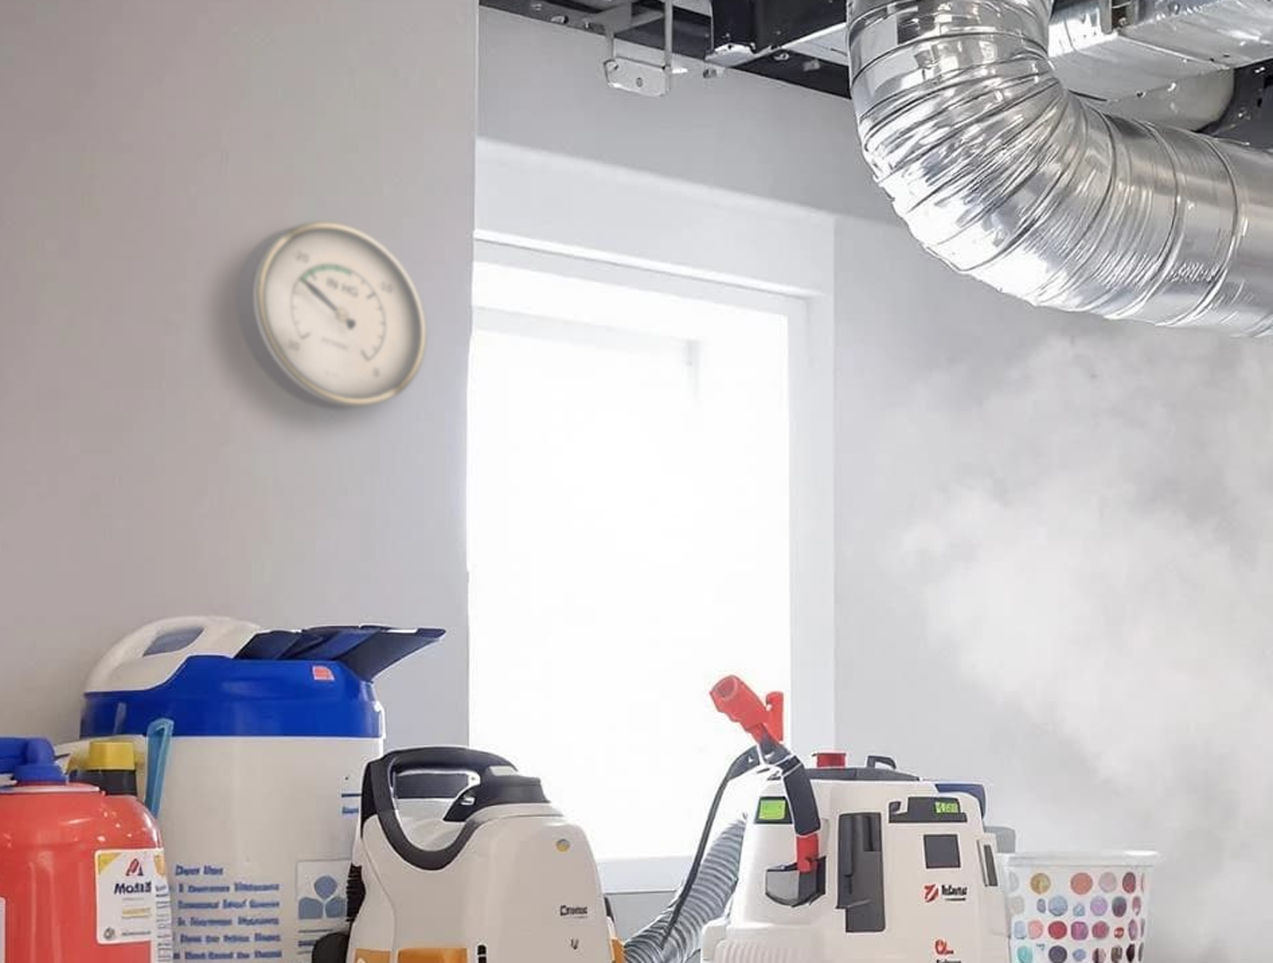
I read -22 (inHg)
